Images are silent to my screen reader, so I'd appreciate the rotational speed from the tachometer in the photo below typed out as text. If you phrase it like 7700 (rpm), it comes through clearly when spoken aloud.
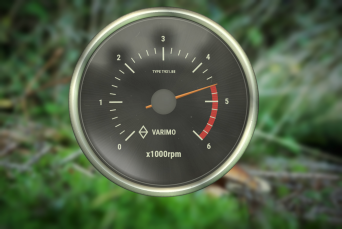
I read 4600 (rpm)
